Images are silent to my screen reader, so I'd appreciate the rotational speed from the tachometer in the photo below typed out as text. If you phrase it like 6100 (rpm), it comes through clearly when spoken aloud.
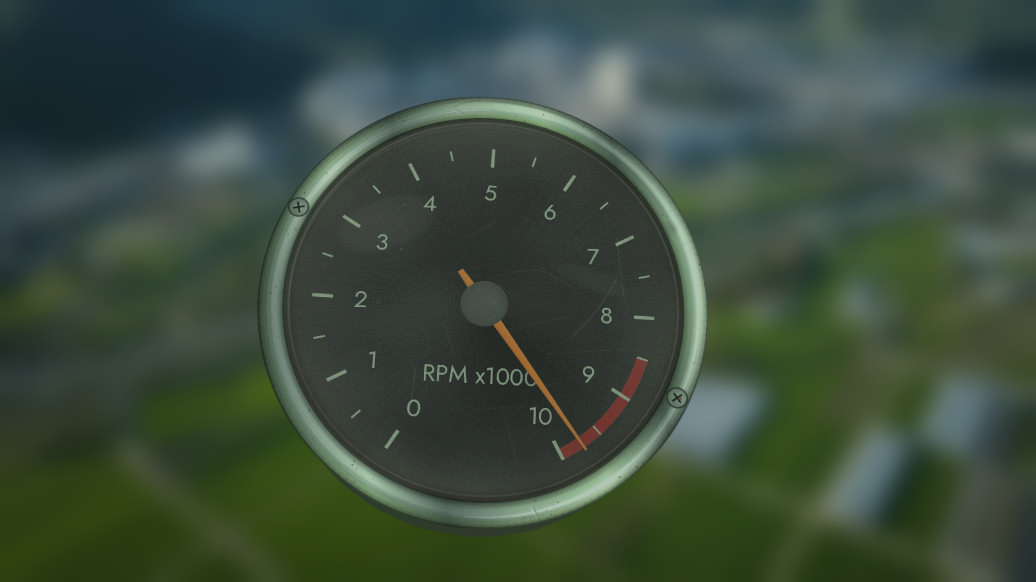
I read 9750 (rpm)
